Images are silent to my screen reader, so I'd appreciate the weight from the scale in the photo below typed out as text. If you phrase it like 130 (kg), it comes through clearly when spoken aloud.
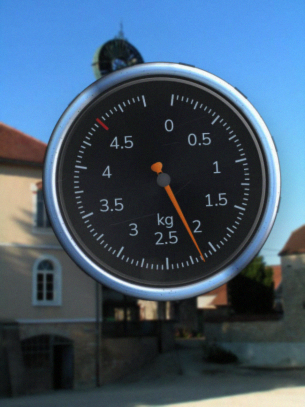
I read 2.15 (kg)
